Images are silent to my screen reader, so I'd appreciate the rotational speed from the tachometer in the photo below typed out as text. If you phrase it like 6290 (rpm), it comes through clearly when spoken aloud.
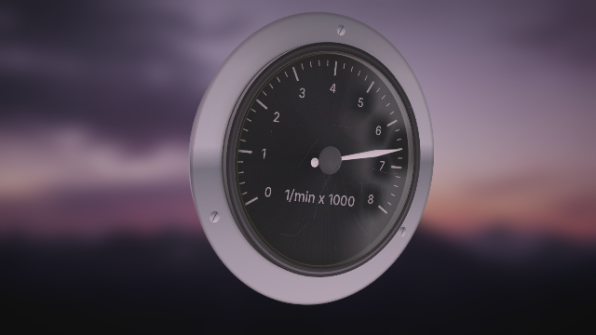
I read 6600 (rpm)
